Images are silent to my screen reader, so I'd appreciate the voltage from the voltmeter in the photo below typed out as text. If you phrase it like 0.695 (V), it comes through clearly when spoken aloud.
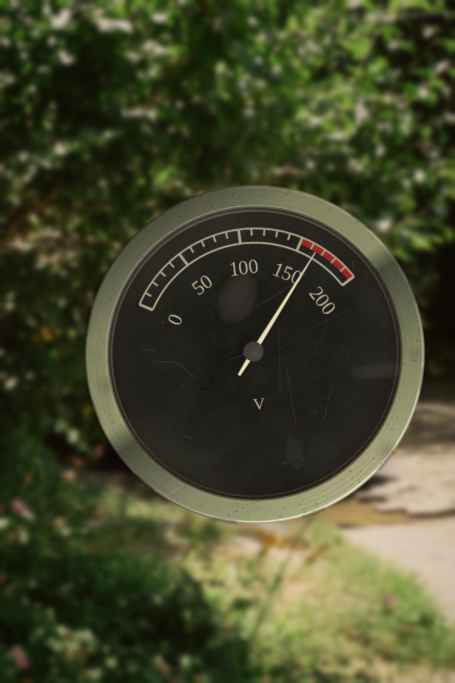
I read 165 (V)
